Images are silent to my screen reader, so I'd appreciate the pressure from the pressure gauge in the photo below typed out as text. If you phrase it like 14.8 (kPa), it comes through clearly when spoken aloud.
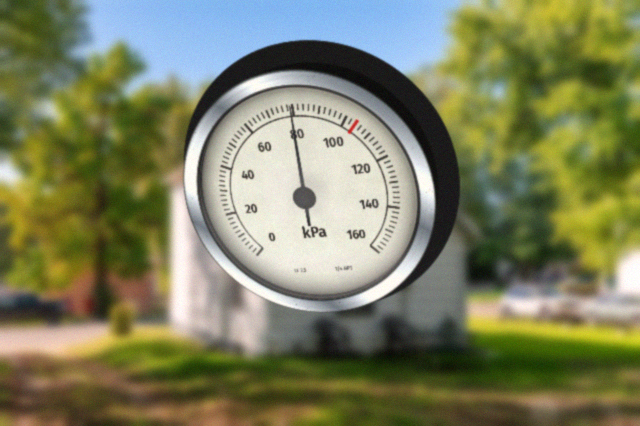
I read 80 (kPa)
